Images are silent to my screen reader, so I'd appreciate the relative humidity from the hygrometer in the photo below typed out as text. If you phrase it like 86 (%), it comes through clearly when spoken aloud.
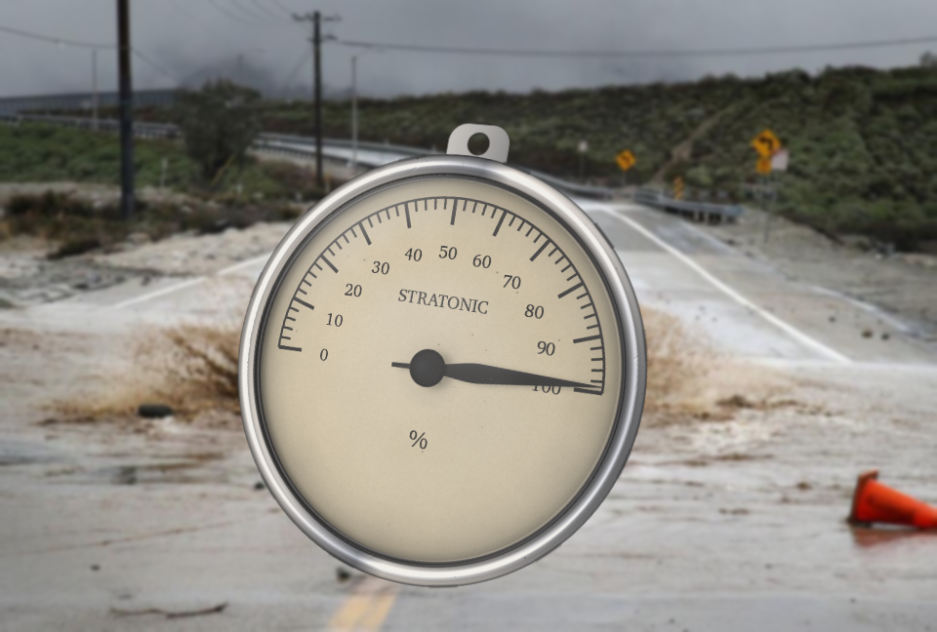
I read 99 (%)
